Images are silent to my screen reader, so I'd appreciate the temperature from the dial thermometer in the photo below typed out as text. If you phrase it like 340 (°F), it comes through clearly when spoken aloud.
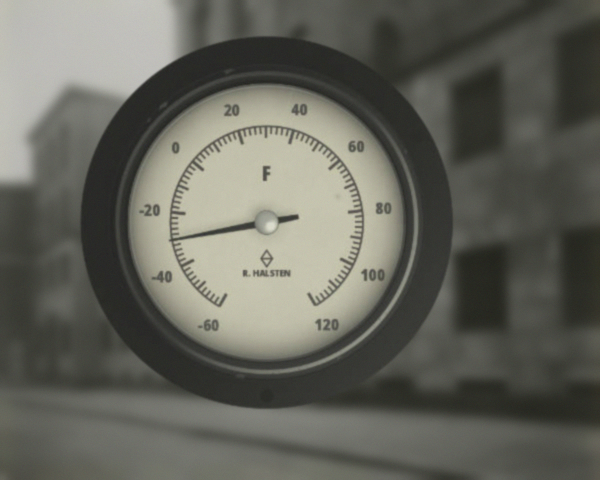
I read -30 (°F)
